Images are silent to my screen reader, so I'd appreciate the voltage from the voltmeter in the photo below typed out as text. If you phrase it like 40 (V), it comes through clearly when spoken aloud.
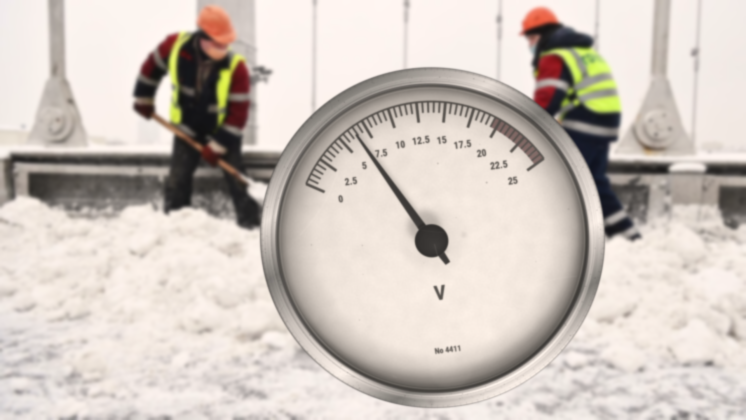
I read 6.5 (V)
